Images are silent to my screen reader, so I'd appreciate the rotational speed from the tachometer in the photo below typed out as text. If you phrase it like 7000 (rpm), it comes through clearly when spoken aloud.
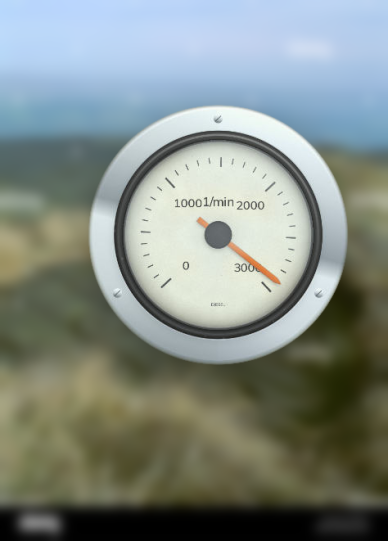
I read 2900 (rpm)
